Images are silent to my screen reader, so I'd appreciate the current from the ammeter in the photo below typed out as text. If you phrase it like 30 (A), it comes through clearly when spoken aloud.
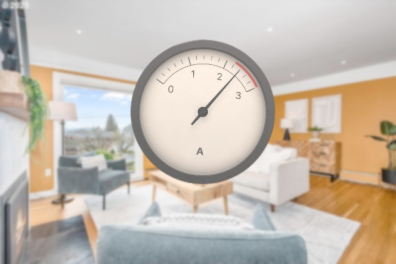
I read 2.4 (A)
